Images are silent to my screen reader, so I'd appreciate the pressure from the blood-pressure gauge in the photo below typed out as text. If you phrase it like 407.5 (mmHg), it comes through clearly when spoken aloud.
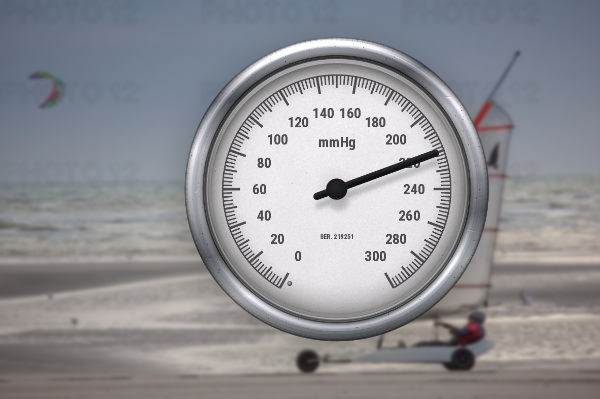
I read 220 (mmHg)
